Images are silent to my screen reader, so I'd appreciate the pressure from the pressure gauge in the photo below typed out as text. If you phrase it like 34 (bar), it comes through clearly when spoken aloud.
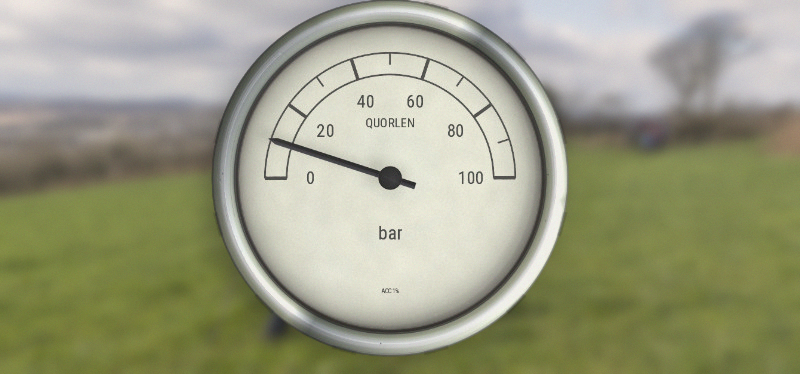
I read 10 (bar)
